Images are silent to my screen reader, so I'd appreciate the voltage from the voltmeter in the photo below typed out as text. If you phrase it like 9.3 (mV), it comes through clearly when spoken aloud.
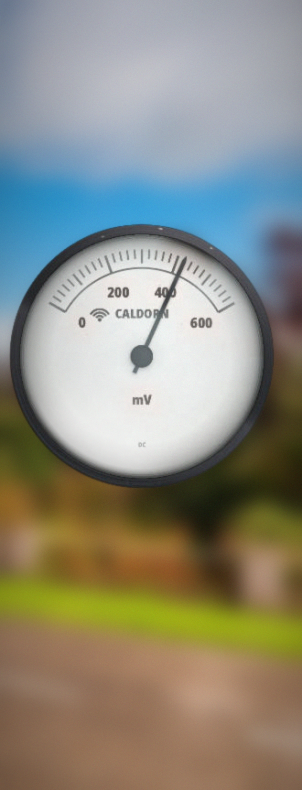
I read 420 (mV)
